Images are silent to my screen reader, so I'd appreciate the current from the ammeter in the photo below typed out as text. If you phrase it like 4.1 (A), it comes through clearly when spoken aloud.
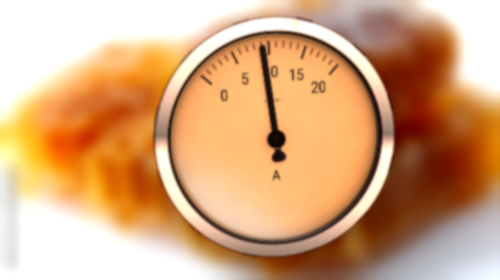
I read 9 (A)
